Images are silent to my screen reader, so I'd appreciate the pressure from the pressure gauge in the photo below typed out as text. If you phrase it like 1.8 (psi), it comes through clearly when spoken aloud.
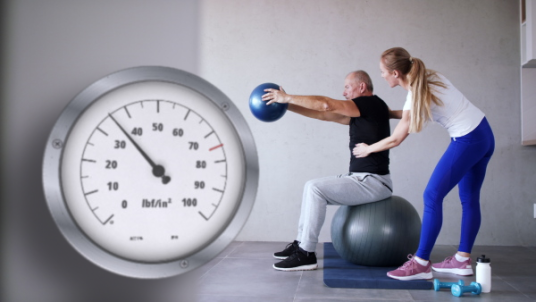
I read 35 (psi)
